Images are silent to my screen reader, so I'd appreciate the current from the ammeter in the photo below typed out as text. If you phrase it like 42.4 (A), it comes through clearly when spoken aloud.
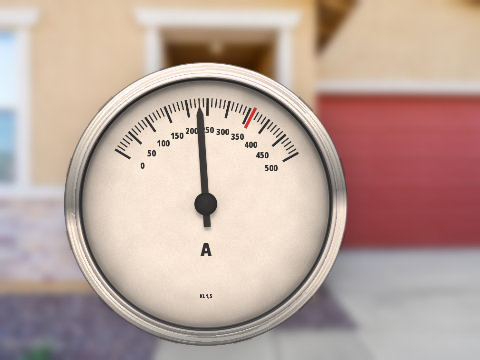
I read 230 (A)
